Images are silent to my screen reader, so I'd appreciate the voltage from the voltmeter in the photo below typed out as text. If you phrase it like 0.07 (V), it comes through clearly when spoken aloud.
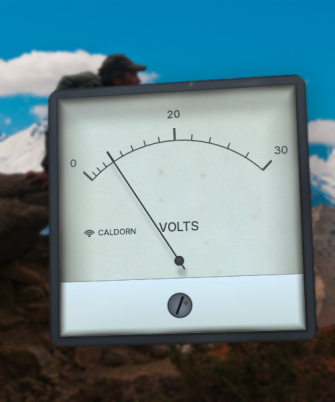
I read 10 (V)
